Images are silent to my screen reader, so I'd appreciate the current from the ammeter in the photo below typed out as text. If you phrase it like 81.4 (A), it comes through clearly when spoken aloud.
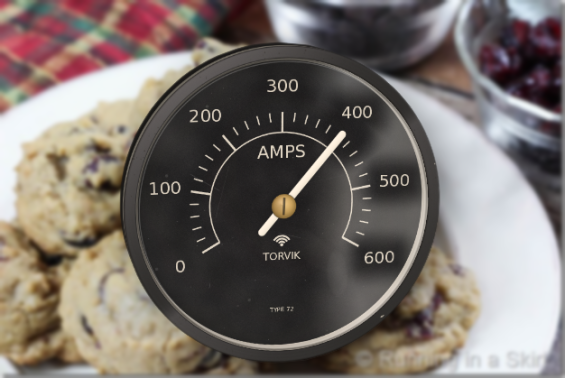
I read 400 (A)
